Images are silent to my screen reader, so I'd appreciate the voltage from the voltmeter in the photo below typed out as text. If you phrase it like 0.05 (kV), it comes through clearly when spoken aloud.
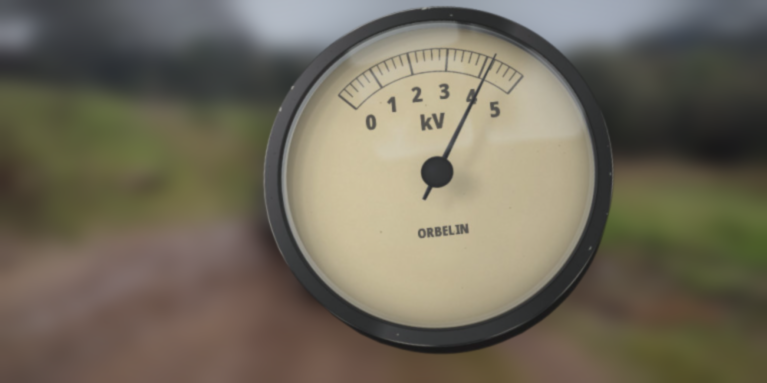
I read 4.2 (kV)
